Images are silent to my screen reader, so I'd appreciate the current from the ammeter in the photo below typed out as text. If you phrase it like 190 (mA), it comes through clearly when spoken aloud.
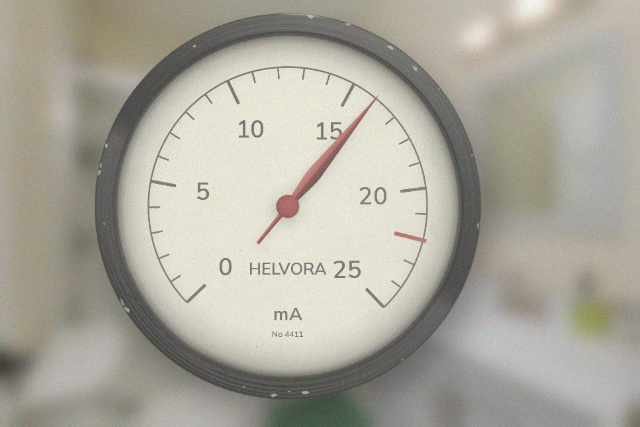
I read 16 (mA)
